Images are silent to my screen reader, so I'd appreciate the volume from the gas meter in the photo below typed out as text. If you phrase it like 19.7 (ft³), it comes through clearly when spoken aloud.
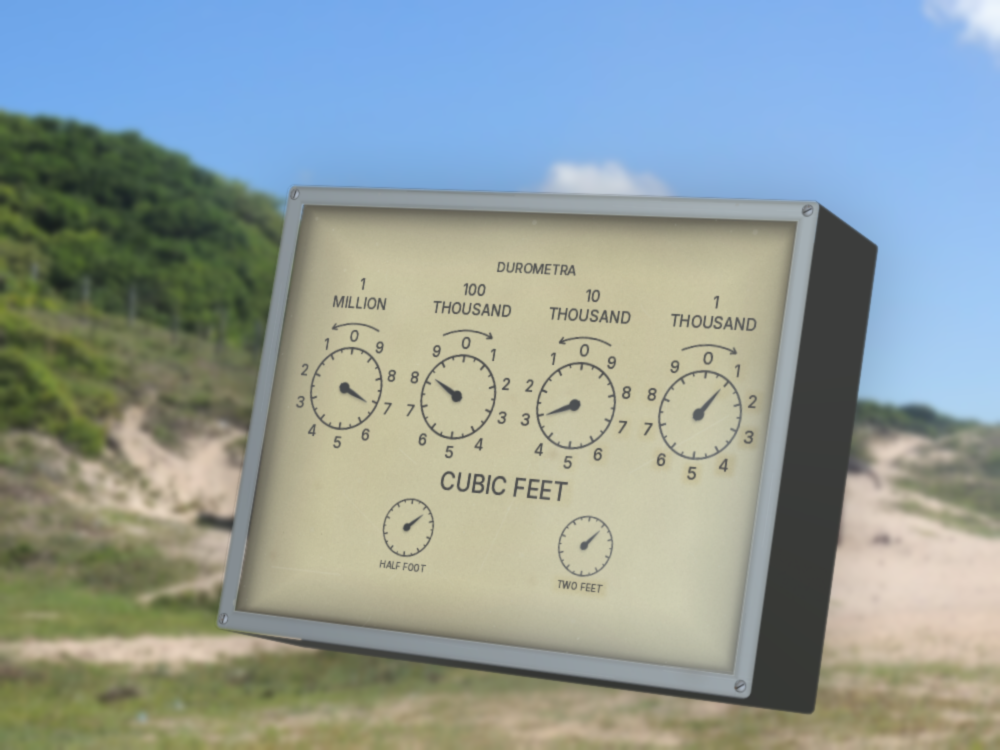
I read 683100 (ft³)
